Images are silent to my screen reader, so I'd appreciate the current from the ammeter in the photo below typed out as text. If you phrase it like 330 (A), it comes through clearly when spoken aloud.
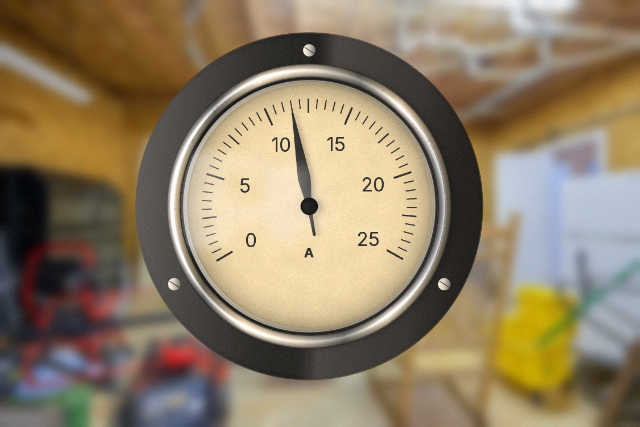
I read 11.5 (A)
